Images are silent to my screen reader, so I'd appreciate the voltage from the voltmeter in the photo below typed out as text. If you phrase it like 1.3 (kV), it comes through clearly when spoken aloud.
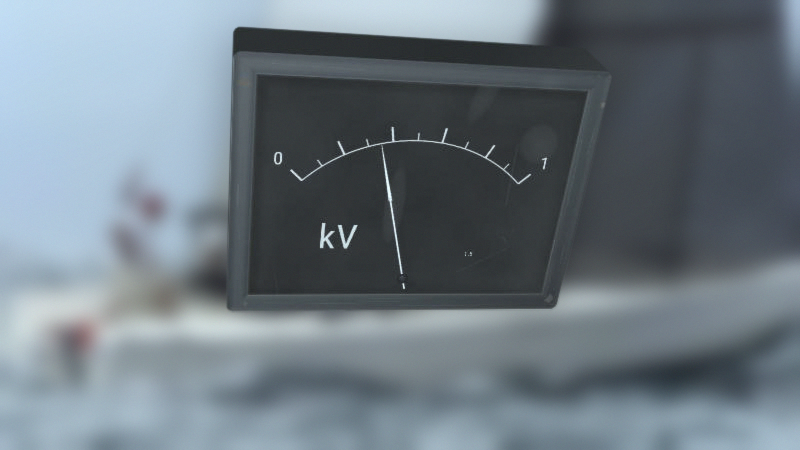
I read 0.35 (kV)
